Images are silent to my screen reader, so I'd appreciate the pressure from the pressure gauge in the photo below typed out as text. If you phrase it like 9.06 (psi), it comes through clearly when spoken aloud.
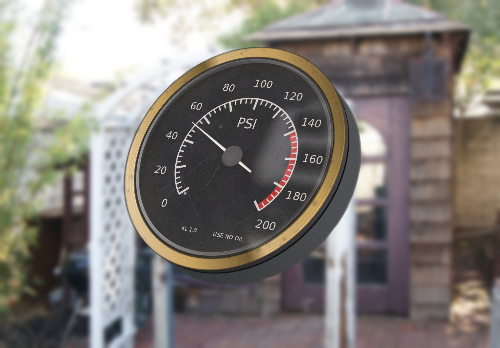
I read 52 (psi)
